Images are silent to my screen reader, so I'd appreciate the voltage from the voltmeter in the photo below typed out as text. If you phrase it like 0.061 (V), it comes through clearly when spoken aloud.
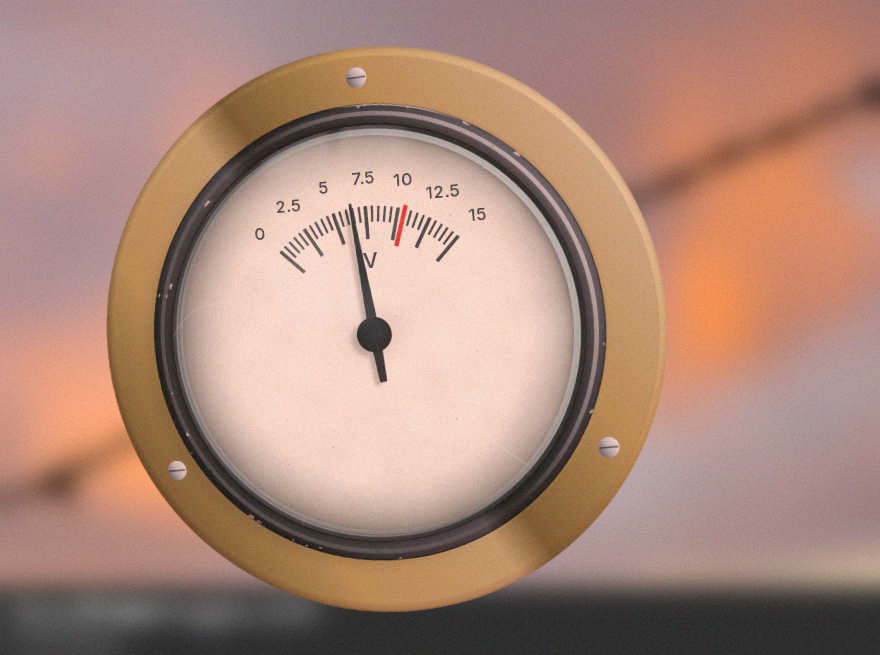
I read 6.5 (V)
